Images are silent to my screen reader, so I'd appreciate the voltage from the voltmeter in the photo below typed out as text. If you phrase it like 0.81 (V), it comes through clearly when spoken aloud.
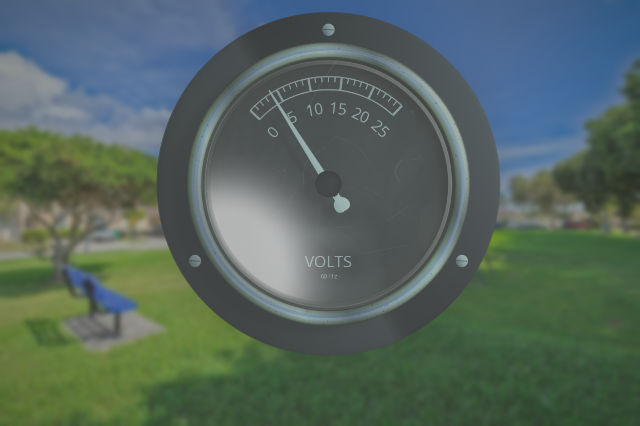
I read 4 (V)
